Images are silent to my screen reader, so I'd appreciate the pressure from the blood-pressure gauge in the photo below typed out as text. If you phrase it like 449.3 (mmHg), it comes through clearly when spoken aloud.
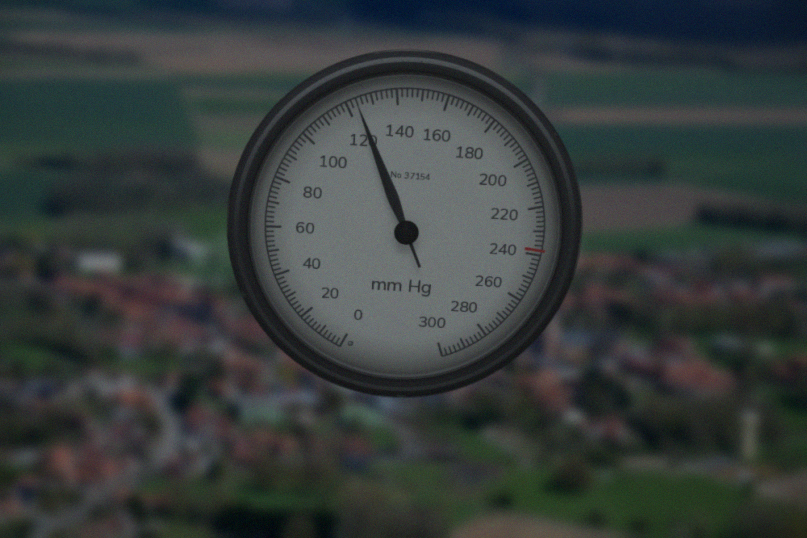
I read 124 (mmHg)
